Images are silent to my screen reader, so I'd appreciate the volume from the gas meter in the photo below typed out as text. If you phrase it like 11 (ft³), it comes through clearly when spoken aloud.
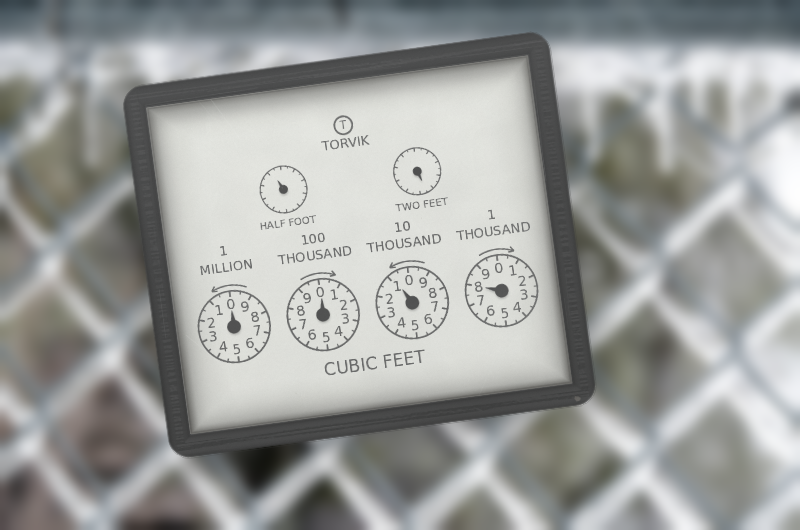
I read 800 (ft³)
